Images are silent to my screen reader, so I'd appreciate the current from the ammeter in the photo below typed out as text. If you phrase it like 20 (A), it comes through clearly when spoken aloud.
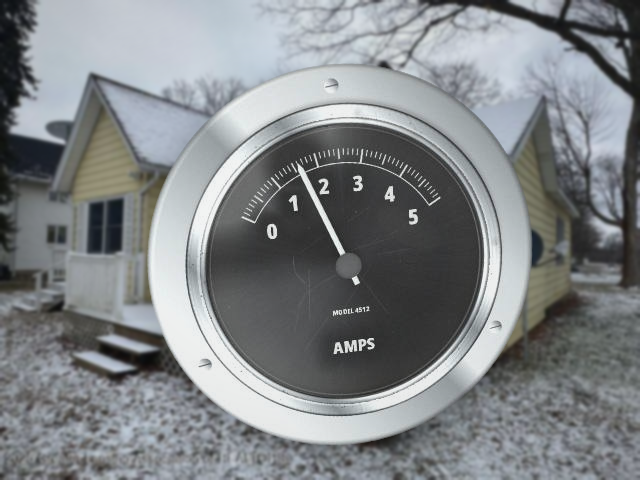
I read 1.6 (A)
